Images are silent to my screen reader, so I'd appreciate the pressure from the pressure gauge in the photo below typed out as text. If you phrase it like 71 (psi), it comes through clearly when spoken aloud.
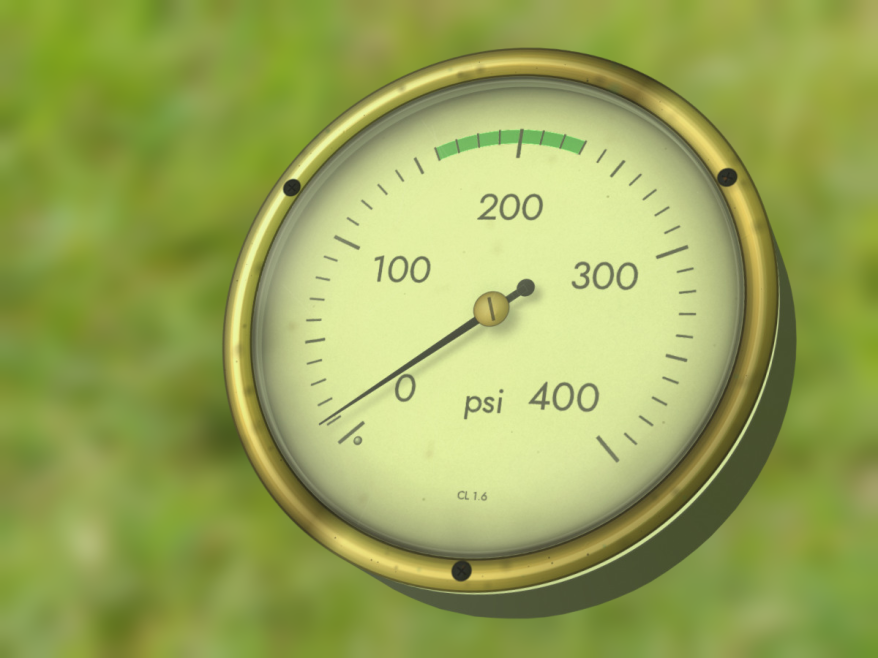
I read 10 (psi)
